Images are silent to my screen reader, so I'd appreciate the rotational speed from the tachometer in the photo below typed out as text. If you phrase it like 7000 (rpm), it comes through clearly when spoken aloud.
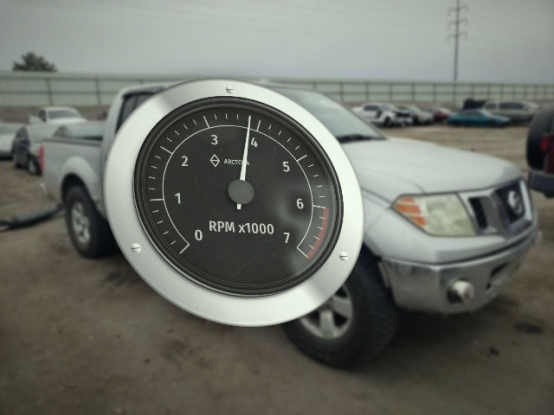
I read 3800 (rpm)
